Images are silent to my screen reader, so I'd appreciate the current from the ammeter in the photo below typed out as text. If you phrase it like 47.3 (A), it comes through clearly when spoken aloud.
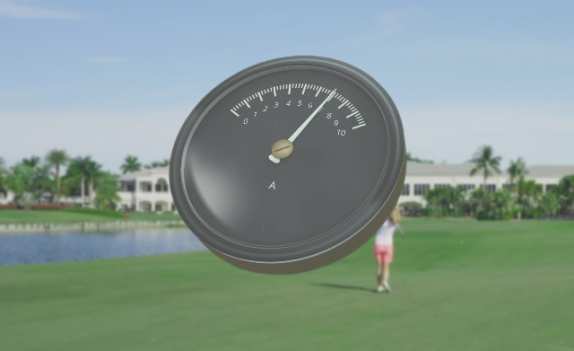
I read 7 (A)
